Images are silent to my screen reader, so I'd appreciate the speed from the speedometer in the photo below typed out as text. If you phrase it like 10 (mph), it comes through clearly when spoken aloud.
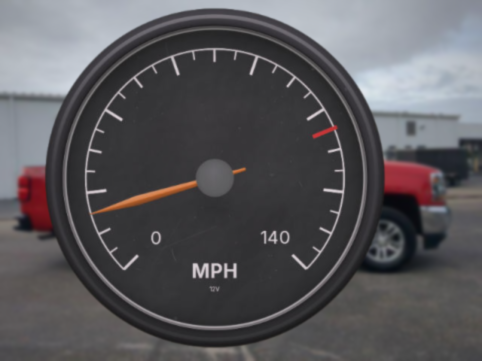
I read 15 (mph)
